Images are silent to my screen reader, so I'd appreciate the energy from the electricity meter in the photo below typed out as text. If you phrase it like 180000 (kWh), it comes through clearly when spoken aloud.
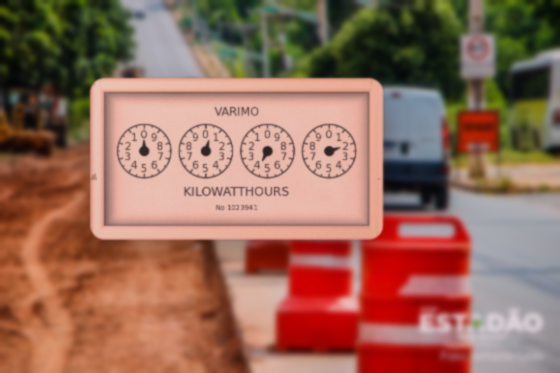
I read 42 (kWh)
